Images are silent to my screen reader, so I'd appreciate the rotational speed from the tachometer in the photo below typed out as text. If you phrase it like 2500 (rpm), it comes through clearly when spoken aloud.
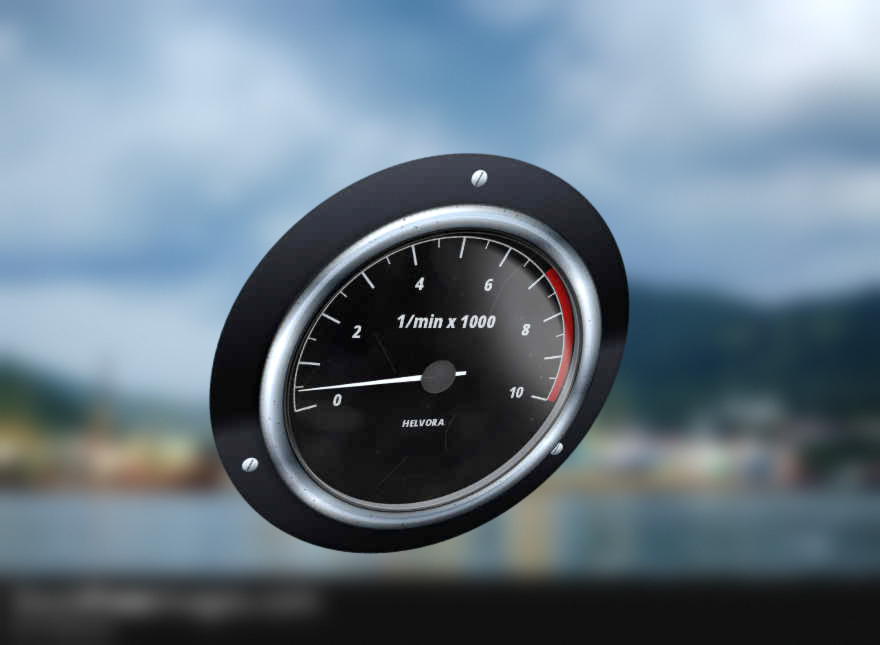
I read 500 (rpm)
